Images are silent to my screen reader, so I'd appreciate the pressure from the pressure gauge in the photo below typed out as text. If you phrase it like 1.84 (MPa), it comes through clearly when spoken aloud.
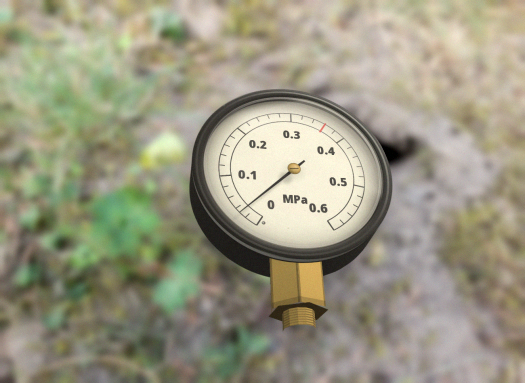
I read 0.03 (MPa)
